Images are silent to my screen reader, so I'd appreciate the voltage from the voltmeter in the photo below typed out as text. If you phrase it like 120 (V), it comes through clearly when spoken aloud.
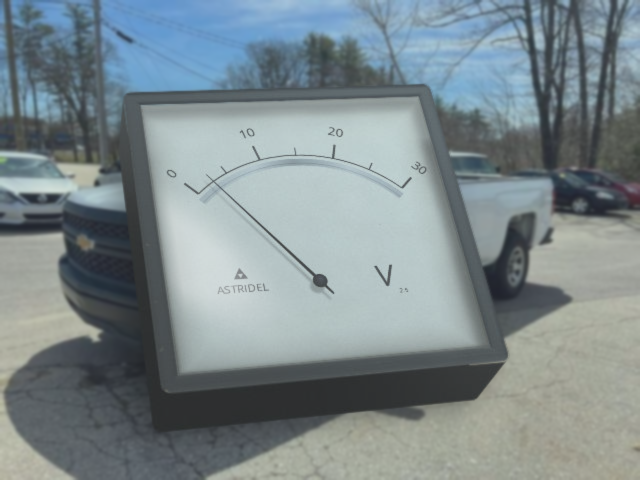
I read 2.5 (V)
